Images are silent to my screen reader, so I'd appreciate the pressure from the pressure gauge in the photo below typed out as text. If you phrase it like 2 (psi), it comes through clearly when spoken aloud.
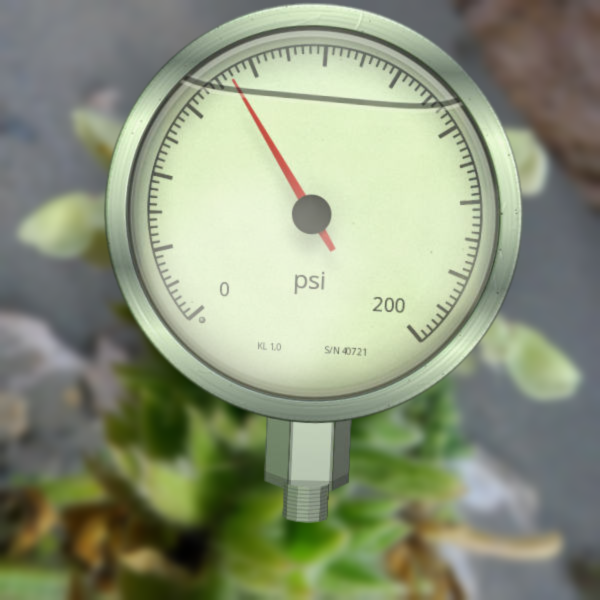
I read 74 (psi)
